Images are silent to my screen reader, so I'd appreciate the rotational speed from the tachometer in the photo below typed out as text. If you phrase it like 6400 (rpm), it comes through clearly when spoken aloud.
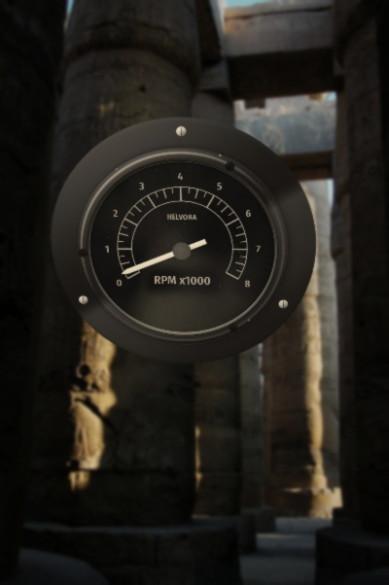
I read 250 (rpm)
